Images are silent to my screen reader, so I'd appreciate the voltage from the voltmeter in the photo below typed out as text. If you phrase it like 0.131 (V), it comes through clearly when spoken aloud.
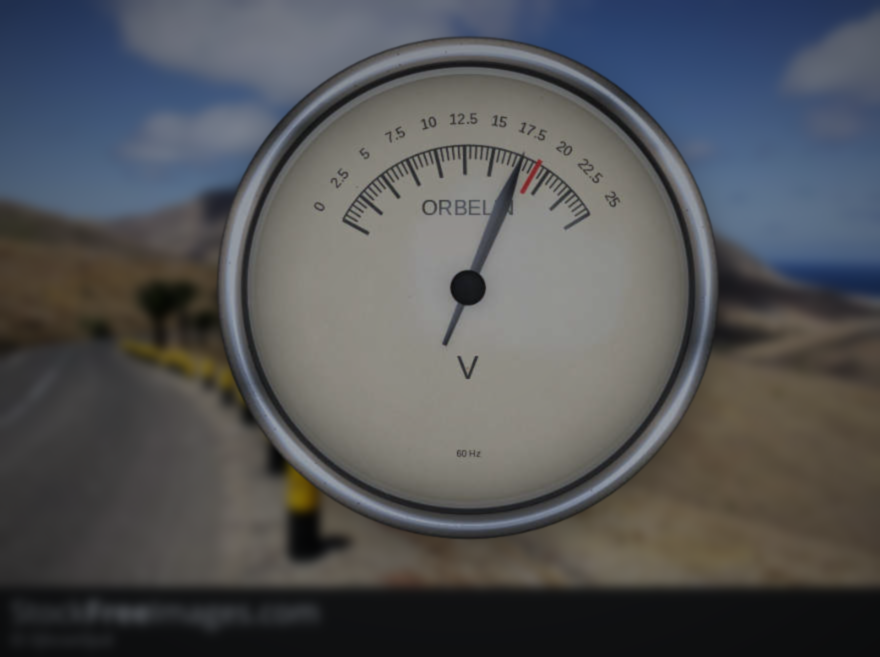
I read 17.5 (V)
